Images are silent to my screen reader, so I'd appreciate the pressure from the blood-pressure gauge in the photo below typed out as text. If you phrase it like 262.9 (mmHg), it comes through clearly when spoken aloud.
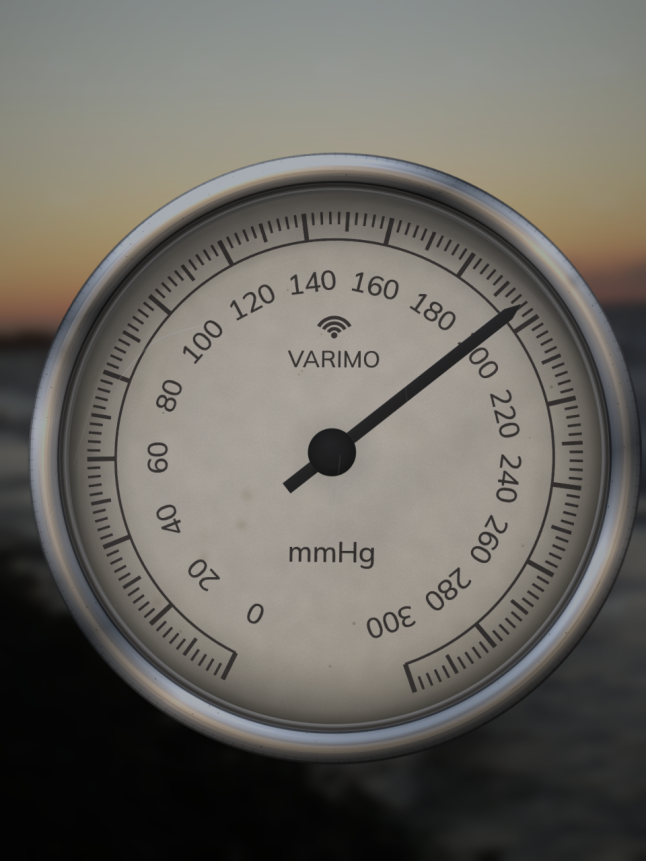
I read 196 (mmHg)
